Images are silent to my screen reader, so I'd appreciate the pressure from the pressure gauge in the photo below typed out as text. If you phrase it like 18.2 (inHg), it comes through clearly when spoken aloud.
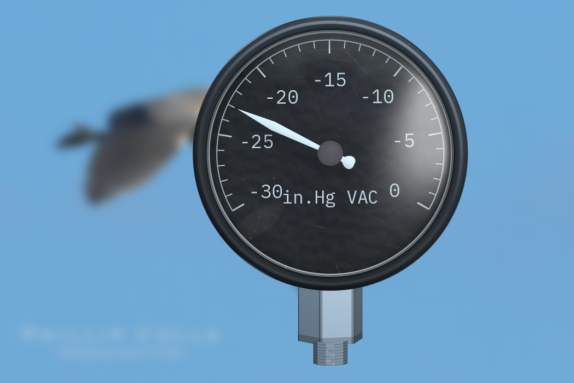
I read -23 (inHg)
